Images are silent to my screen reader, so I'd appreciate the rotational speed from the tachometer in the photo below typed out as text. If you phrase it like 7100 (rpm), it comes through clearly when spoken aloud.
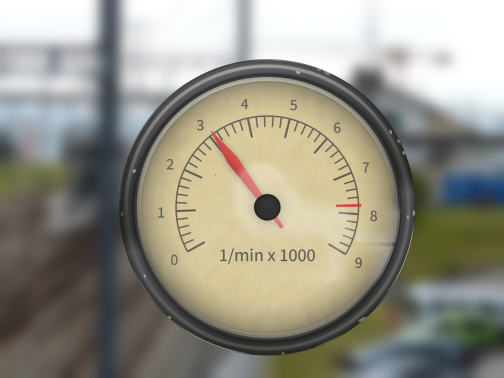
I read 3100 (rpm)
